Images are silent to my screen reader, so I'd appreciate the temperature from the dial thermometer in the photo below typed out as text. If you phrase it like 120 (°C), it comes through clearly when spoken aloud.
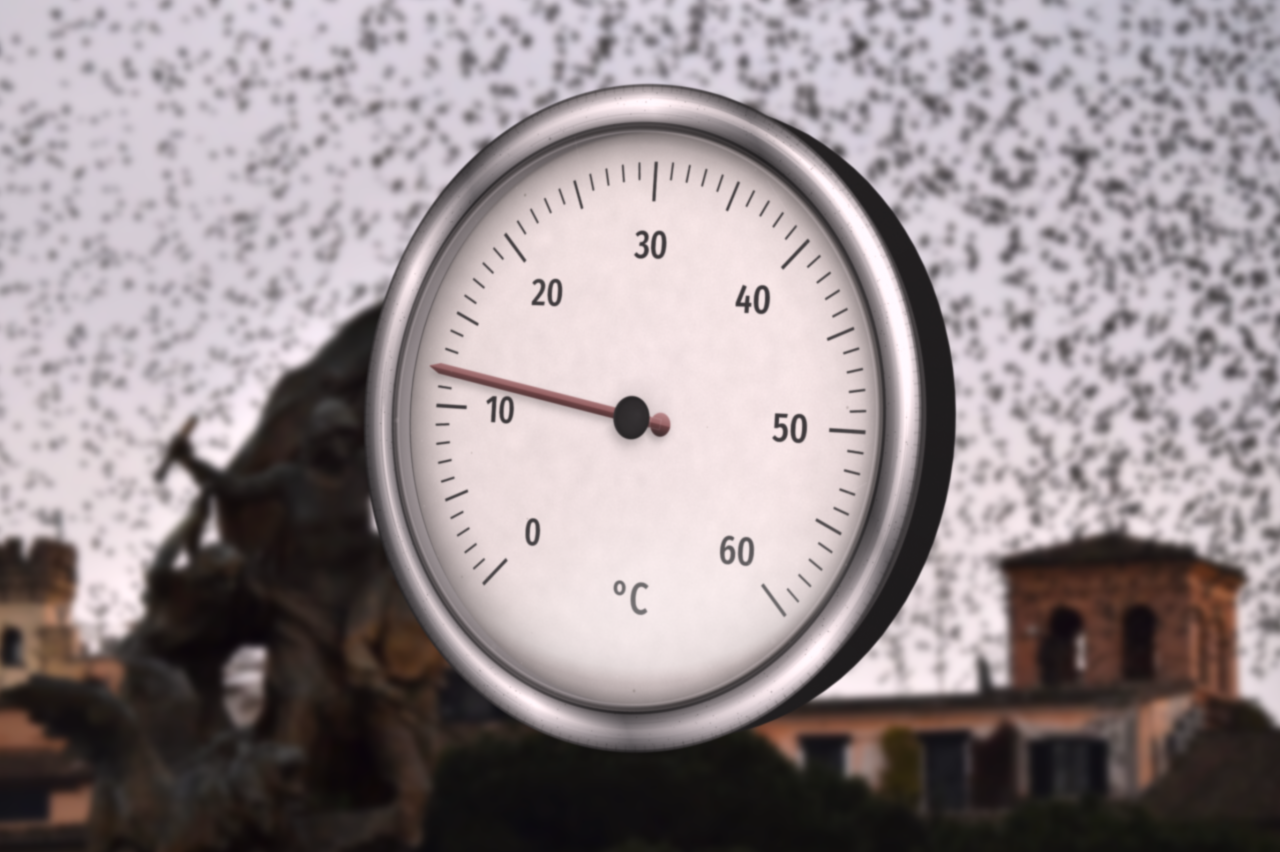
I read 12 (°C)
